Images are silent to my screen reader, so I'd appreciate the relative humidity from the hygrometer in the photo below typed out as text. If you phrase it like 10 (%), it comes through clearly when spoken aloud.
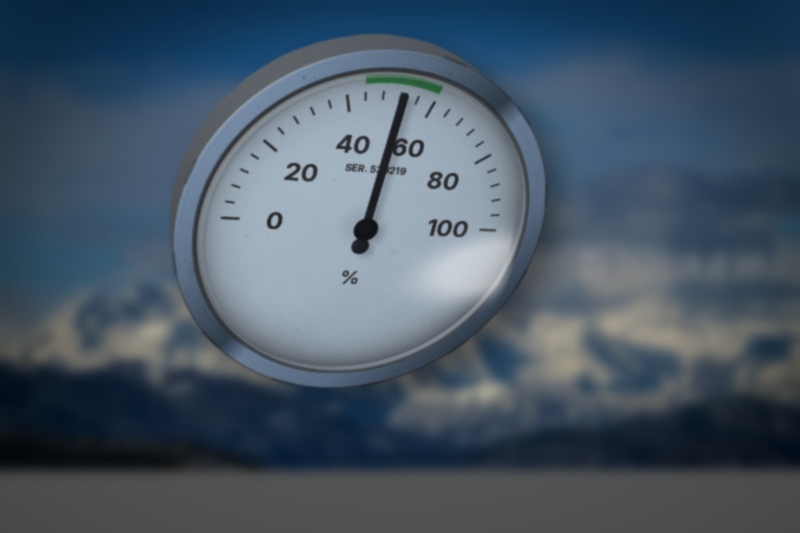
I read 52 (%)
